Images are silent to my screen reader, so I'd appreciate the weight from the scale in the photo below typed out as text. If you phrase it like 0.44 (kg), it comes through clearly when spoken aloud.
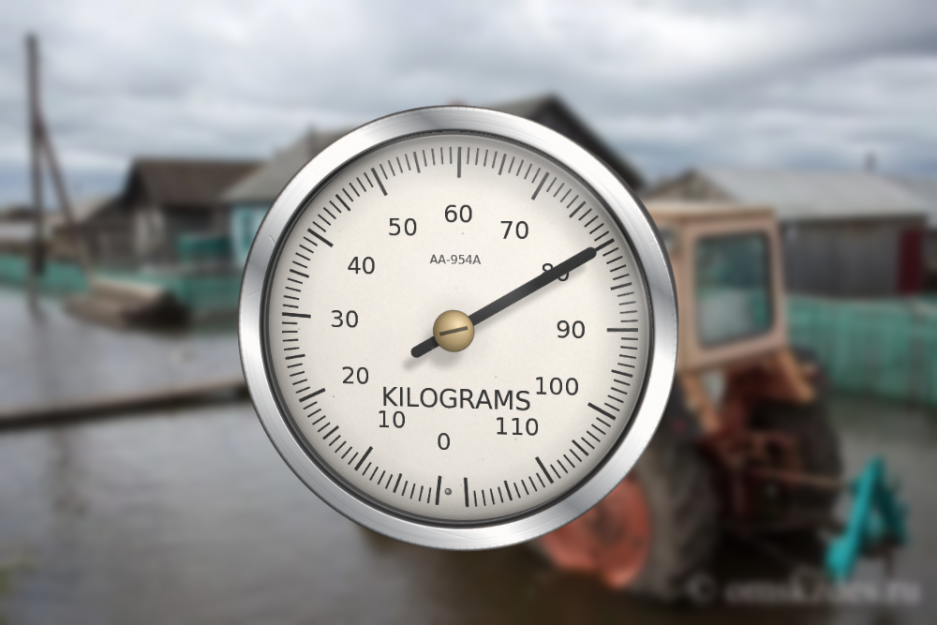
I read 80 (kg)
